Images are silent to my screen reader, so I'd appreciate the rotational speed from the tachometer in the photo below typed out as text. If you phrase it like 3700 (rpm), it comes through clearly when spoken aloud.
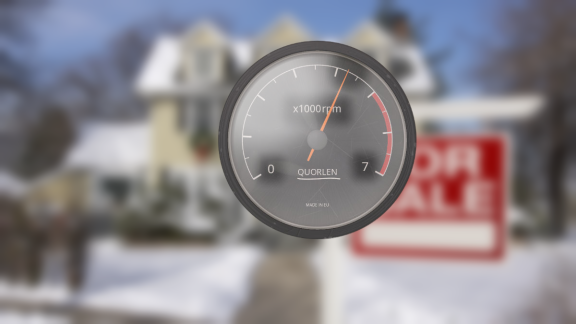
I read 4250 (rpm)
